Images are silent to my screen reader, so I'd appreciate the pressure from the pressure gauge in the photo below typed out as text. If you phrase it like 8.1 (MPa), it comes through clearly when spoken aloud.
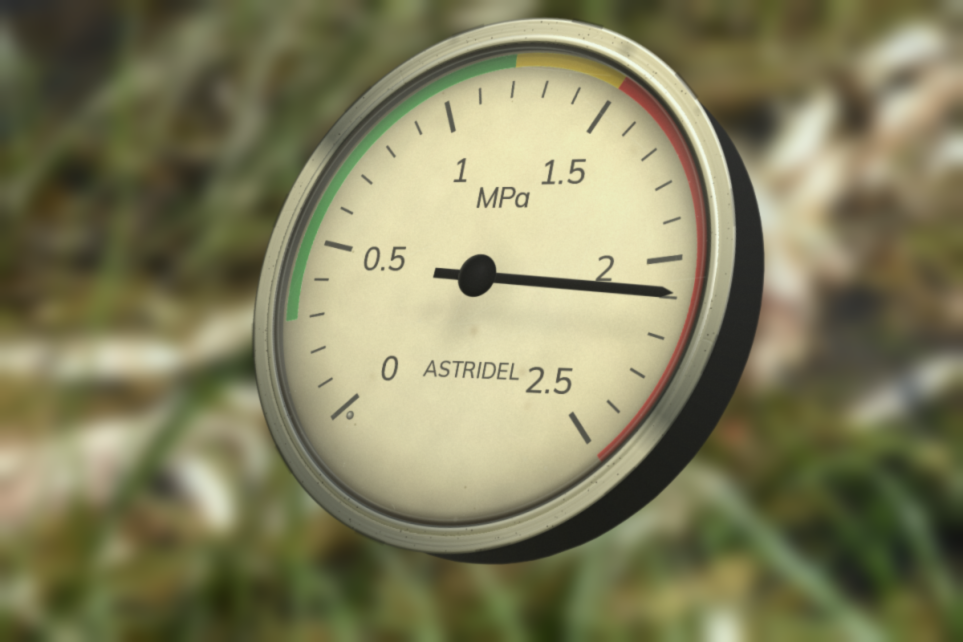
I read 2.1 (MPa)
